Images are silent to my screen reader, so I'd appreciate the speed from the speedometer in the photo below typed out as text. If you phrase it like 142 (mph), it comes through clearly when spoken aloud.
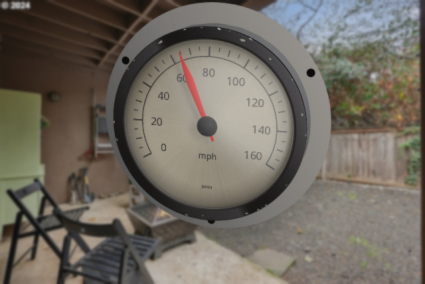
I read 65 (mph)
